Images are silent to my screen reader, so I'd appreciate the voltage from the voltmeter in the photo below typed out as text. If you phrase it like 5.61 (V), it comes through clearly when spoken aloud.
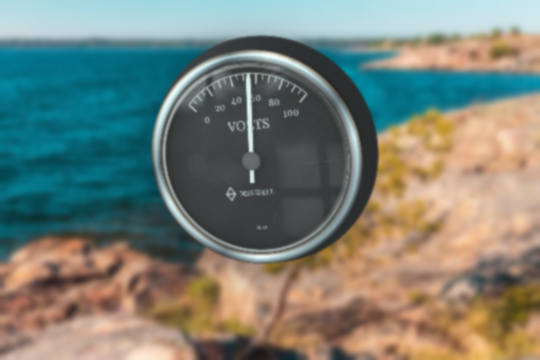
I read 55 (V)
